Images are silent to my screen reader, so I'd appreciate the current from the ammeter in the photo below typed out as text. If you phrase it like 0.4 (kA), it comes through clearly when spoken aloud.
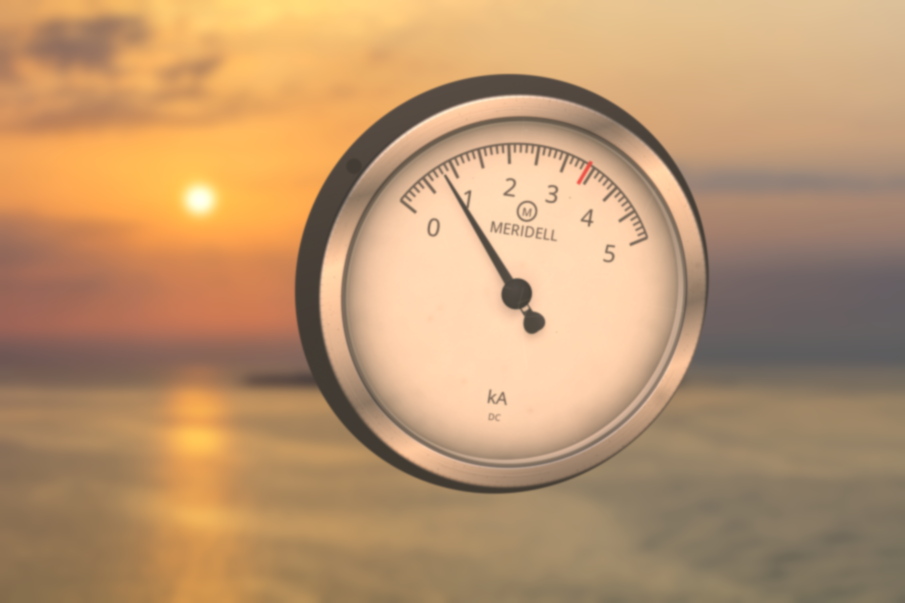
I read 0.8 (kA)
